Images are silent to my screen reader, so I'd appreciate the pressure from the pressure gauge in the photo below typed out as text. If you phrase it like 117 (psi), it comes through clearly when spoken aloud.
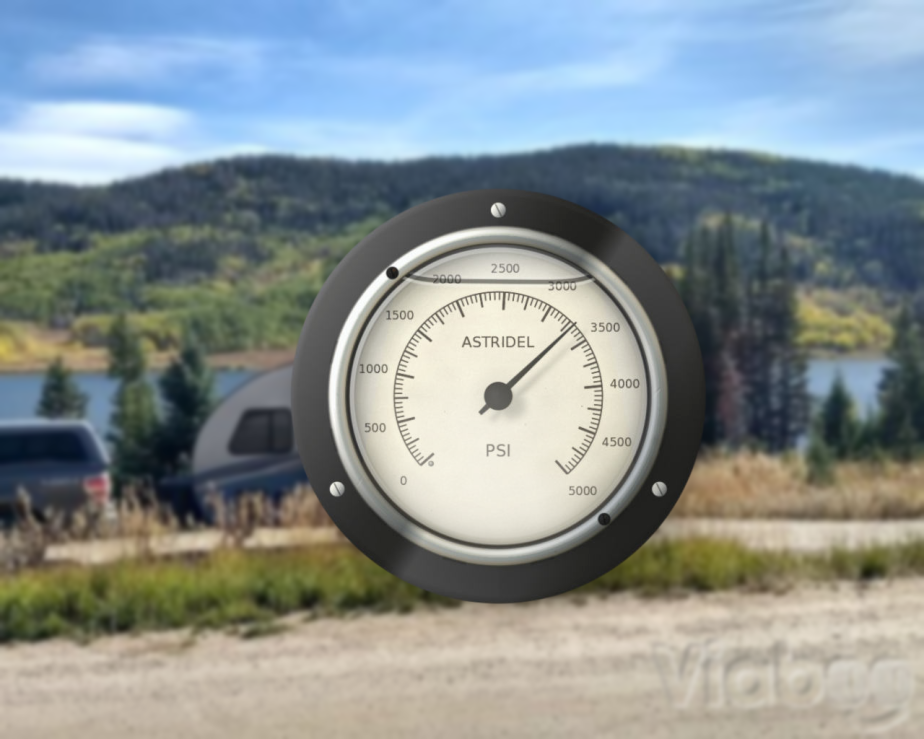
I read 3300 (psi)
